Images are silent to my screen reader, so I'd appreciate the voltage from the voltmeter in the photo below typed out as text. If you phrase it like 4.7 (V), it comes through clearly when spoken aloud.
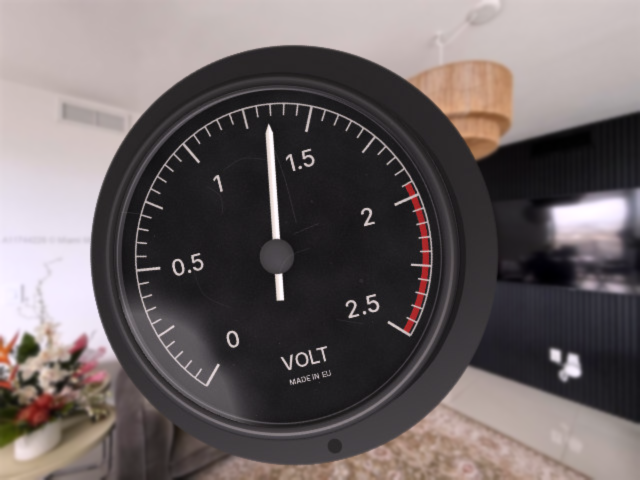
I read 1.35 (V)
